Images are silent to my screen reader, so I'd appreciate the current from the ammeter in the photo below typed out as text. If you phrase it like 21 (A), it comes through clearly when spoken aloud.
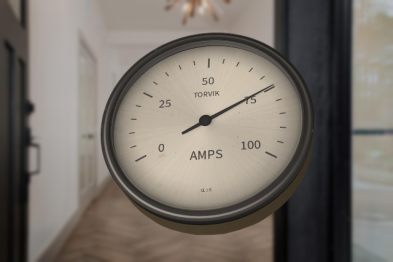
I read 75 (A)
